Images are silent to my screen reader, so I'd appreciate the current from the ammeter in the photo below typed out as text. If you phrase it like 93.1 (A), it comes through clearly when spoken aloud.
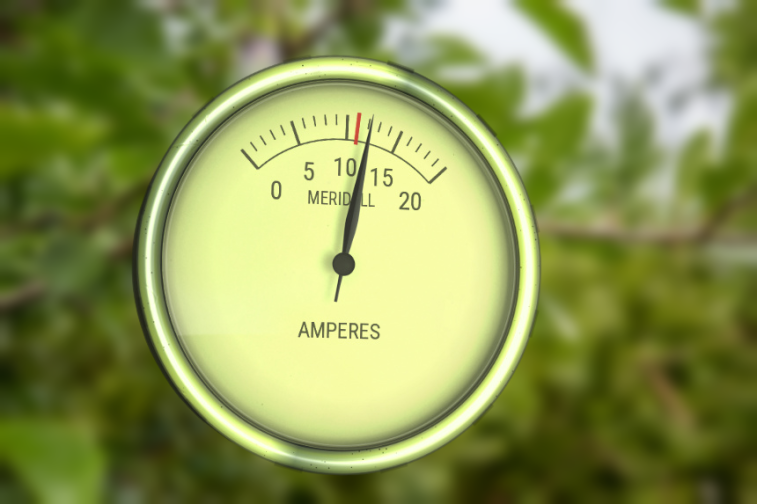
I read 12 (A)
